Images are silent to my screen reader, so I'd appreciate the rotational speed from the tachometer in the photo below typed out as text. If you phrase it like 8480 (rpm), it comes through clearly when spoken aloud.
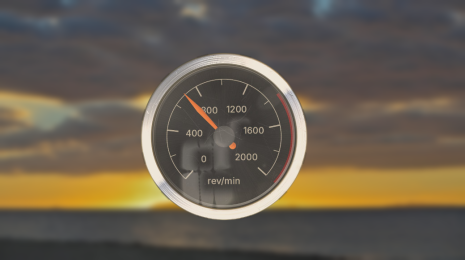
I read 700 (rpm)
